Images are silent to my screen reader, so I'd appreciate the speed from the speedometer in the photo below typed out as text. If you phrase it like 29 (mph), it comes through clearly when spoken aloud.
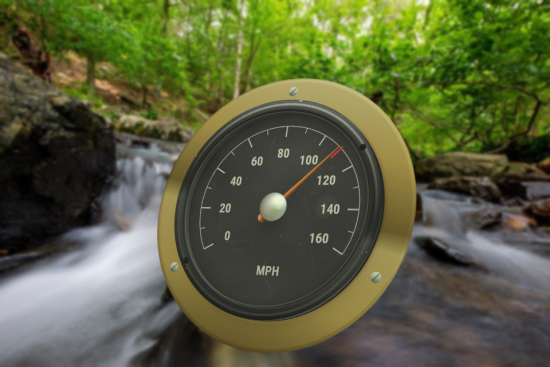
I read 110 (mph)
